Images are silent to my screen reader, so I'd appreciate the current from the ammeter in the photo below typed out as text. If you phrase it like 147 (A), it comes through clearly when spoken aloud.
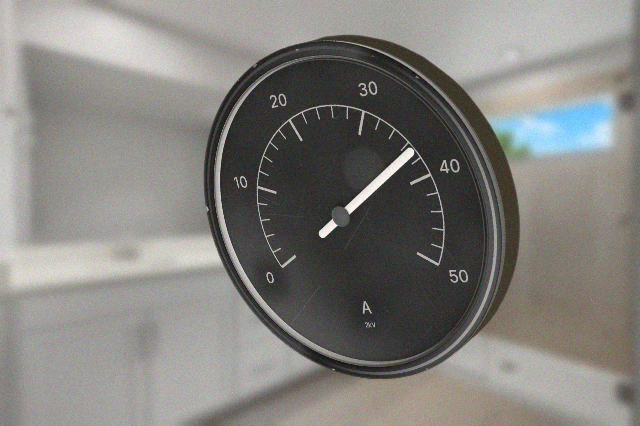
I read 37 (A)
